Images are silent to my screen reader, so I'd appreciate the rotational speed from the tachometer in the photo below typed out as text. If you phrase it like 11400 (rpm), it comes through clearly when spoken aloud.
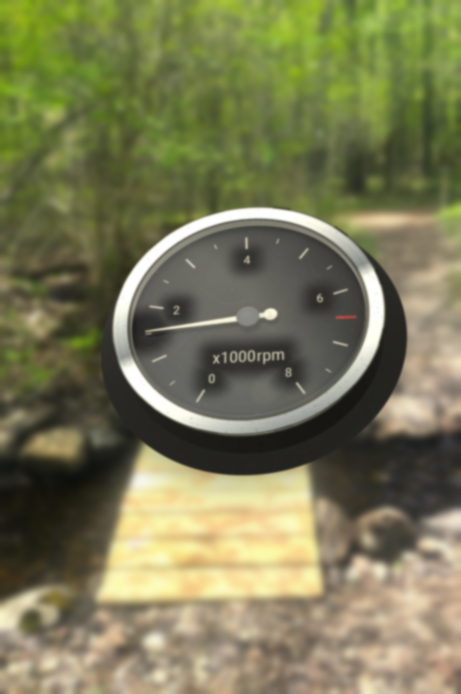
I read 1500 (rpm)
